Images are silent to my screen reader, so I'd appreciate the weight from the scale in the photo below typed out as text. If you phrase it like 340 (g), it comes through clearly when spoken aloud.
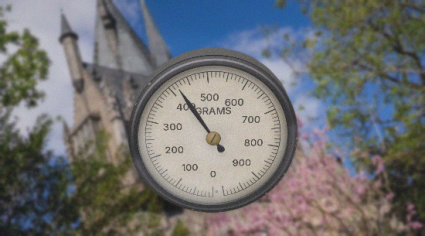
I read 420 (g)
